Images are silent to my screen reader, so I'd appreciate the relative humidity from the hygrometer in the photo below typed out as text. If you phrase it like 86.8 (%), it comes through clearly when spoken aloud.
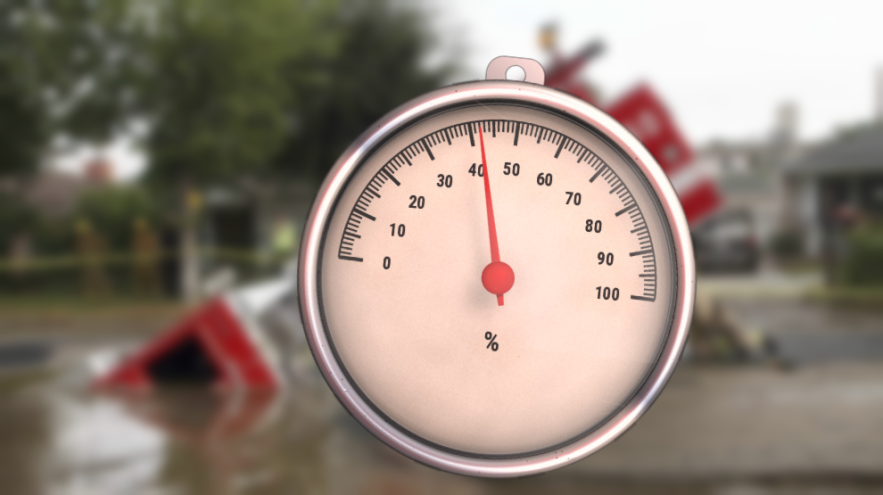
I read 42 (%)
